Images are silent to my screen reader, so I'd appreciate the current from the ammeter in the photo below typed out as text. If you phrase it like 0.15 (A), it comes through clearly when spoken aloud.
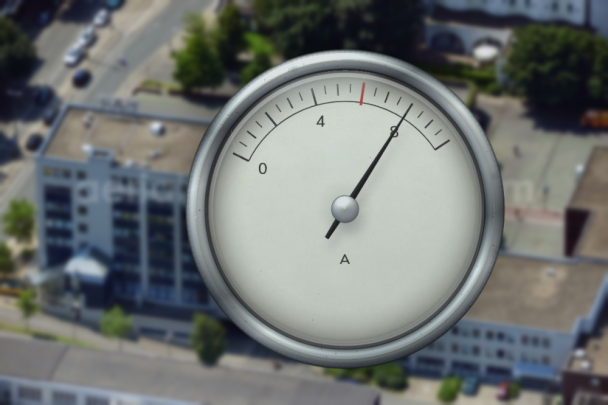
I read 8 (A)
